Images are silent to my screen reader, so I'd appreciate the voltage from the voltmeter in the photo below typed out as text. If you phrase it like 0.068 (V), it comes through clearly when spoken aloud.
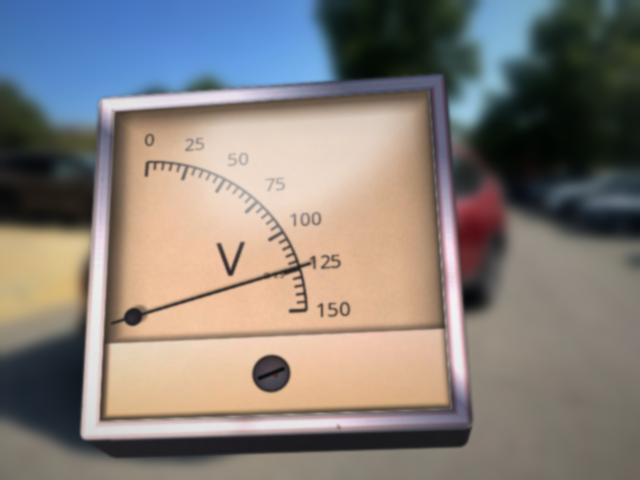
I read 125 (V)
